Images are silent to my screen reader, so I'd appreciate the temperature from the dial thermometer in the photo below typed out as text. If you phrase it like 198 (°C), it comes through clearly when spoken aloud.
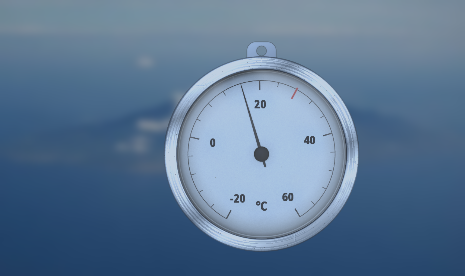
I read 16 (°C)
